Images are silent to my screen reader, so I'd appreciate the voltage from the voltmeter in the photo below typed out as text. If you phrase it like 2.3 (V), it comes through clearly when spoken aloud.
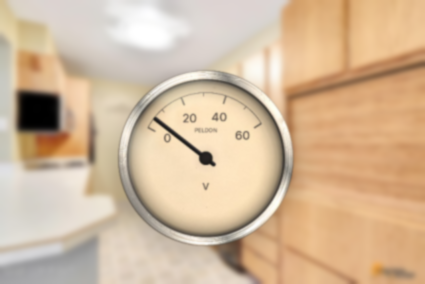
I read 5 (V)
